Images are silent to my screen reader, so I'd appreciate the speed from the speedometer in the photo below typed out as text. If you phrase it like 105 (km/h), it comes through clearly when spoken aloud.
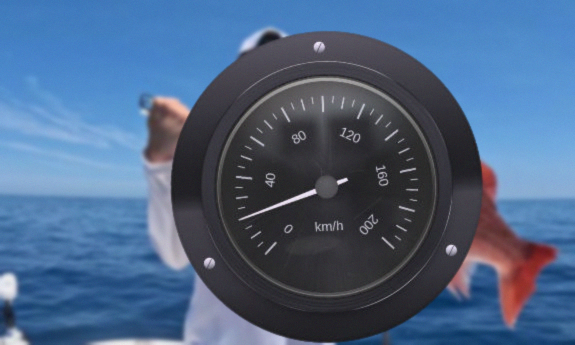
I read 20 (km/h)
